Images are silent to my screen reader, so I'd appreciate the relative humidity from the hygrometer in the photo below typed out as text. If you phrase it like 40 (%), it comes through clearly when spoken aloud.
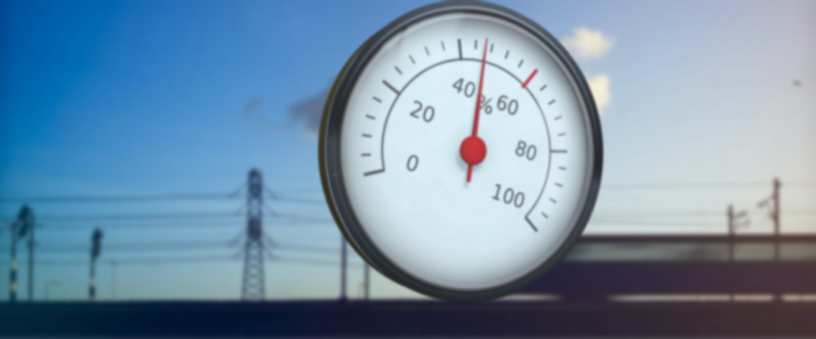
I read 46 (%)
